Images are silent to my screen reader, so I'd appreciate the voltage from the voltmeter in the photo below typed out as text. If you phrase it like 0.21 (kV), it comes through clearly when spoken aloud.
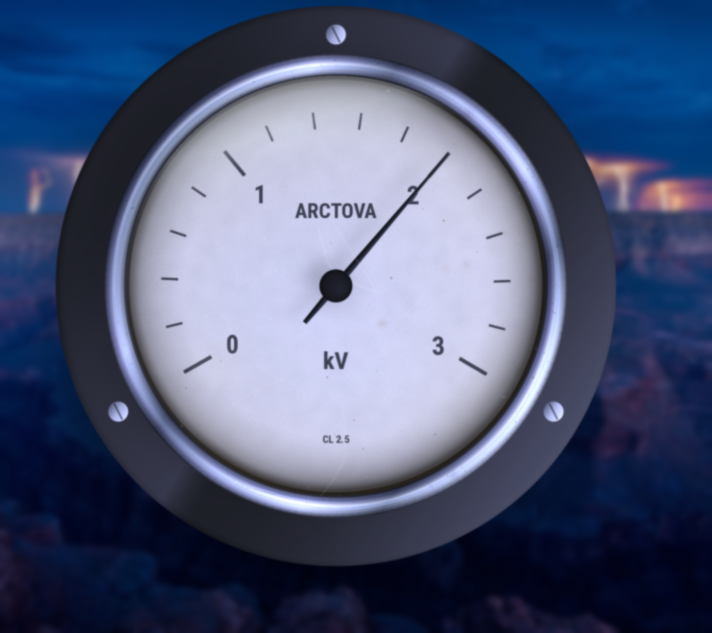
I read 2 (kV)
